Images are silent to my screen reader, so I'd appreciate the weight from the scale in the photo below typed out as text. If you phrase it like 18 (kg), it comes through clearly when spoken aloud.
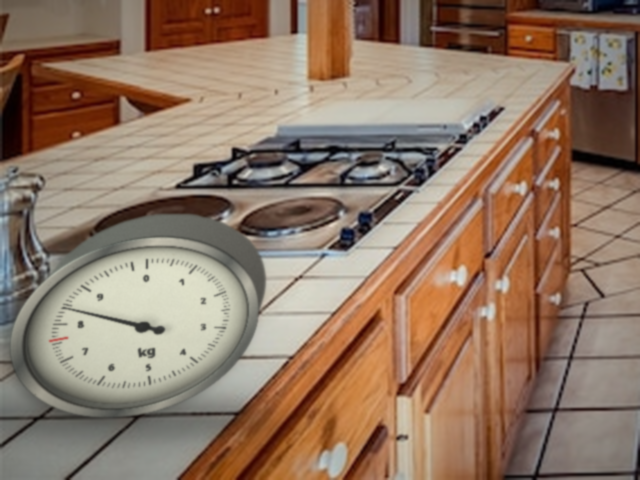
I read 8.5 (kg)
